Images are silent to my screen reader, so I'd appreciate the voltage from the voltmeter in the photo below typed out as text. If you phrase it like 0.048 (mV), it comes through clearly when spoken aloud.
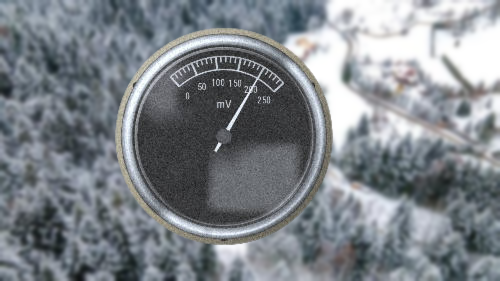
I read 200 (mV)
